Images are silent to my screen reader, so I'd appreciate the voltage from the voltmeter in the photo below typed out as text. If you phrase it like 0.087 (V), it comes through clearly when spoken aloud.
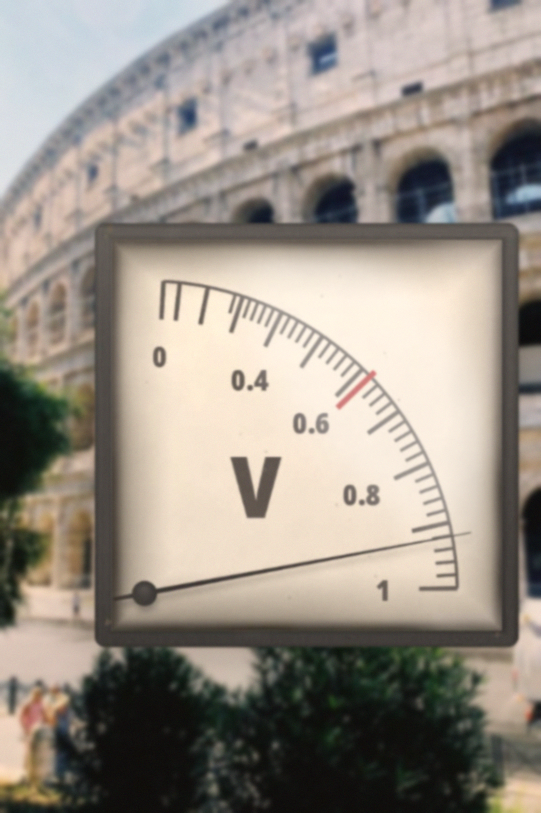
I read 0.92 (V)
